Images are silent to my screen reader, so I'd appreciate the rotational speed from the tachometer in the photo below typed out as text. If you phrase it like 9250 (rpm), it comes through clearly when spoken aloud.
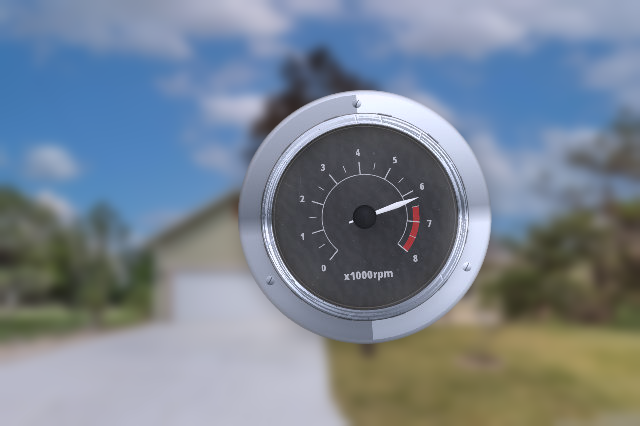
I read 6250 (rpm)
